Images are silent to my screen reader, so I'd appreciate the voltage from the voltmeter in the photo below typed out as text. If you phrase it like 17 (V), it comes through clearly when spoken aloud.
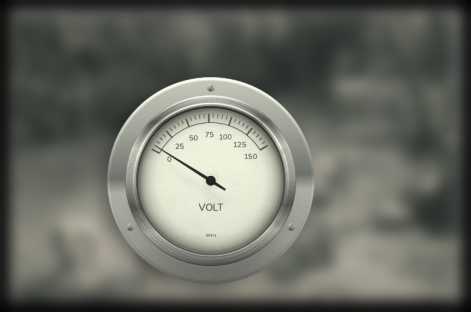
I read 5 (V)
